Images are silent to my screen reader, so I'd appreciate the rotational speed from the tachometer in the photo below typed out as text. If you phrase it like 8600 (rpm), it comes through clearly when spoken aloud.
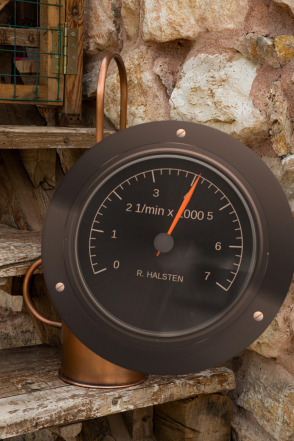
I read 4100 (rpm)
